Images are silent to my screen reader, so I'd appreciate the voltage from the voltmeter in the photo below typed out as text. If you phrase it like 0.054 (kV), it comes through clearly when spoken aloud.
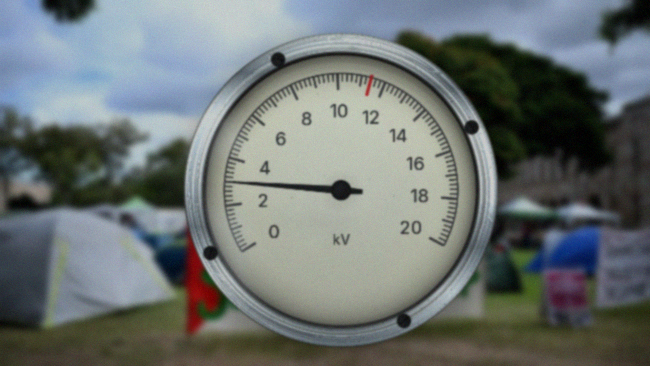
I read 3 (kV)
